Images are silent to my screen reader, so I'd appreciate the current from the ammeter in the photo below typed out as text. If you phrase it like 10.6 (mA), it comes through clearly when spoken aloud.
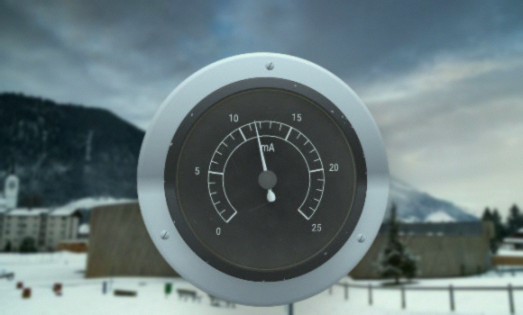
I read 11.5 (mA)
